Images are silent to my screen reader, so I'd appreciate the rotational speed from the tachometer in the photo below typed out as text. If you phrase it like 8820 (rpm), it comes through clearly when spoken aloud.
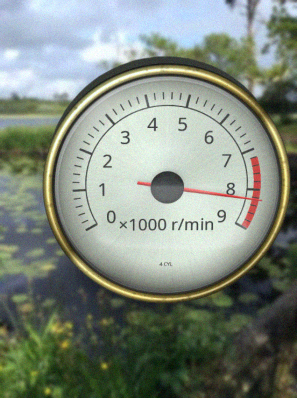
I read 8200 (rpm)
